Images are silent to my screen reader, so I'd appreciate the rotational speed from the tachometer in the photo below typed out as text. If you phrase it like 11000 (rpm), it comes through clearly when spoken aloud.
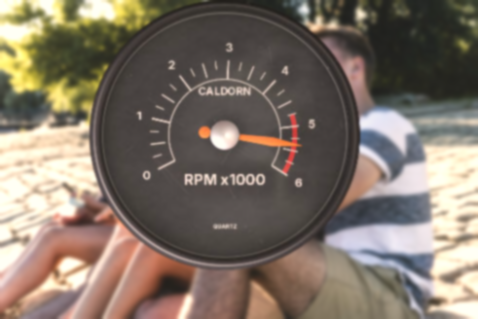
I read 5375 (rpm)
